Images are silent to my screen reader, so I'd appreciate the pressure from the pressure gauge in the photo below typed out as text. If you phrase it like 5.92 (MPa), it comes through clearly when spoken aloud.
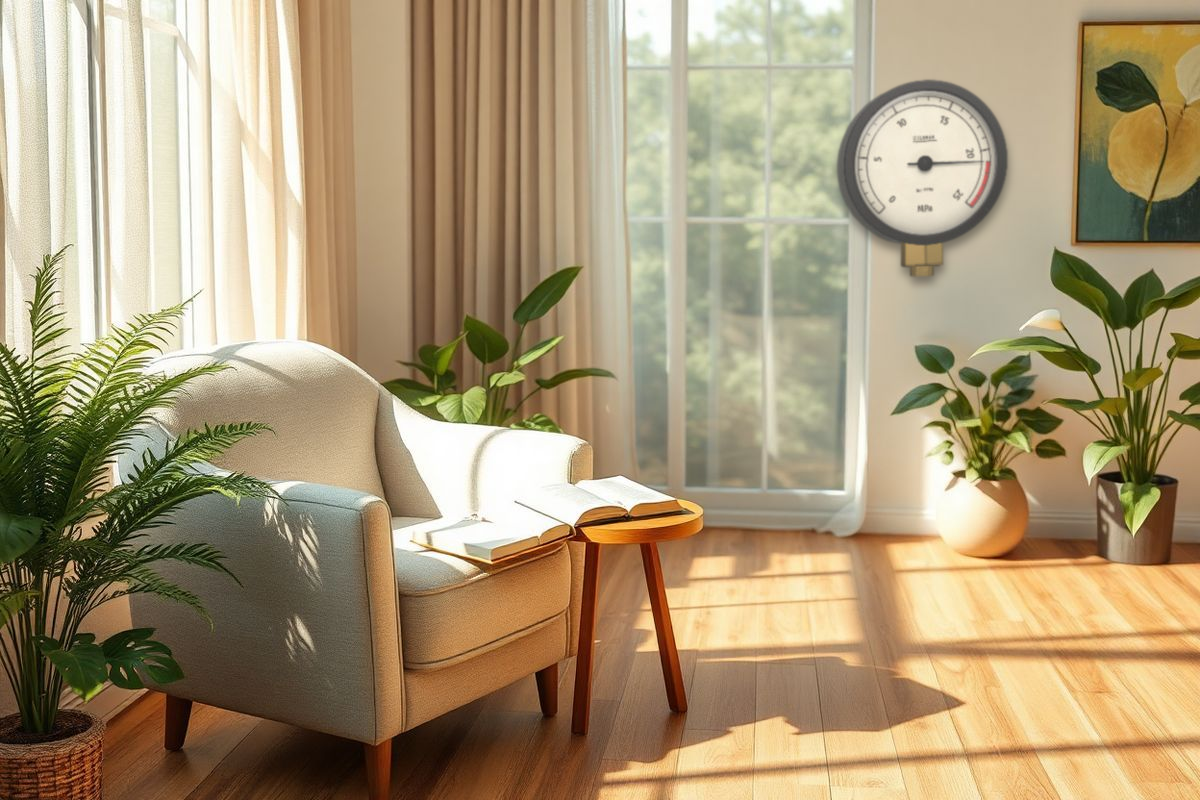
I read 21 (MPa)
